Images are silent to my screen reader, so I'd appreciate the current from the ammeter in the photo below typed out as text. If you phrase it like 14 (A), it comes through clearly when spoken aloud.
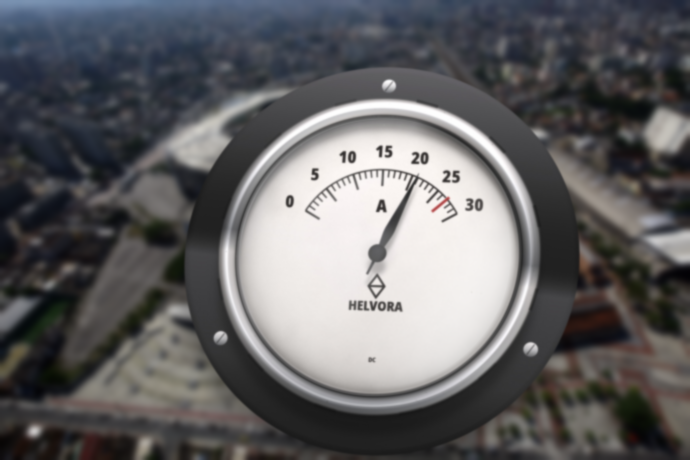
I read 21 (A)
